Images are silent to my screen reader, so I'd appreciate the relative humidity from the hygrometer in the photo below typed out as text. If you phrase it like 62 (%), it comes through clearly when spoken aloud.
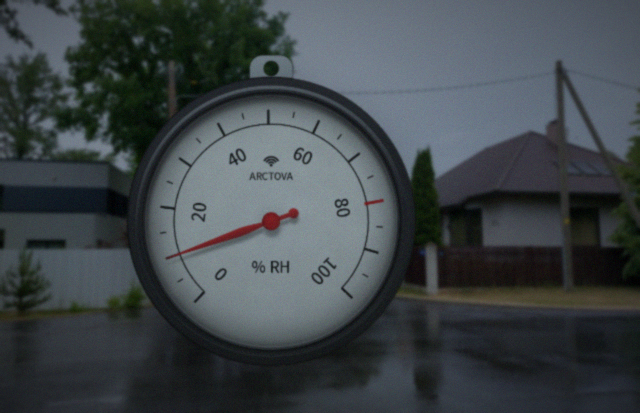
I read 10 (%)
